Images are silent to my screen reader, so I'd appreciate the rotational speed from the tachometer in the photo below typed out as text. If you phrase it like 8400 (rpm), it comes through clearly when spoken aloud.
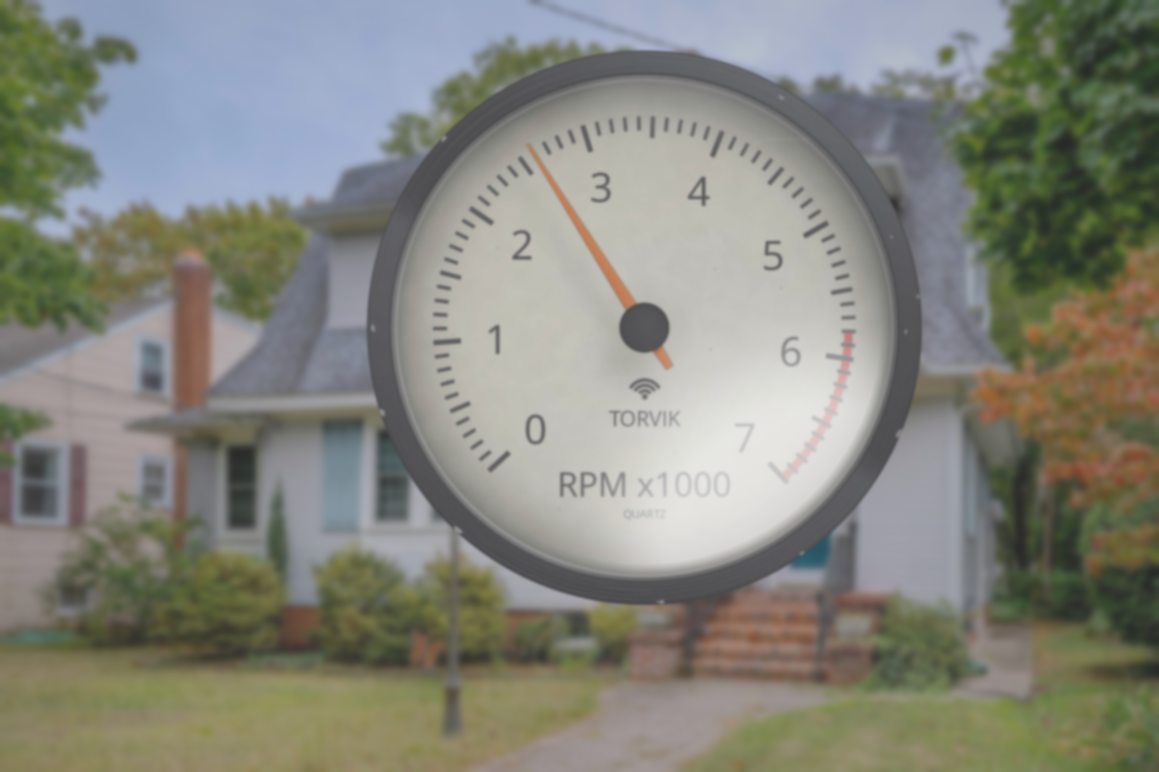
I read 2600 (rpm)
